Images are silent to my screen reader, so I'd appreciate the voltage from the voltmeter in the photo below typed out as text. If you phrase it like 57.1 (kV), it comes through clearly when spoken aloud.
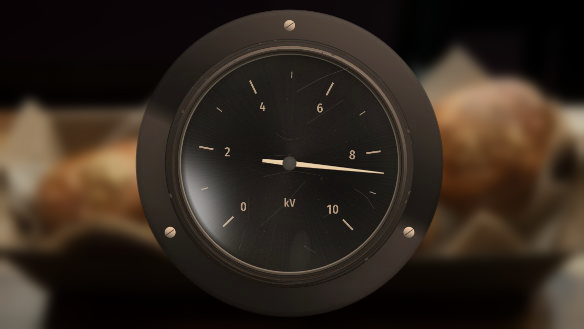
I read 8.5 (kV)
